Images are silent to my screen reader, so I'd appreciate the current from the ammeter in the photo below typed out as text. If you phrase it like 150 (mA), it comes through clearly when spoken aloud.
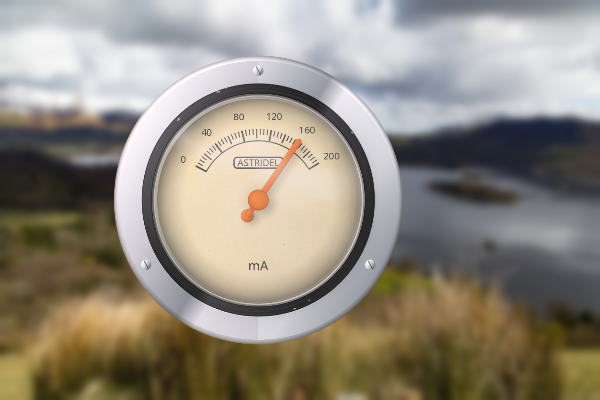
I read 160 (mA)
